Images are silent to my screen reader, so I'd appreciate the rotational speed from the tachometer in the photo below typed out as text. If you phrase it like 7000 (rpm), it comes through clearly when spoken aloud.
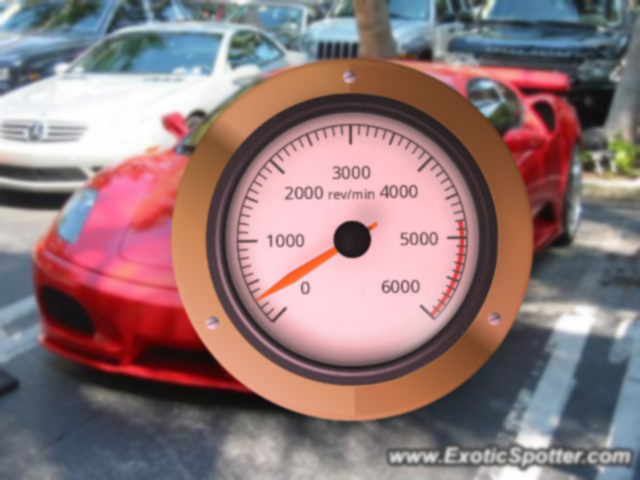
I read 300 (rpm)
